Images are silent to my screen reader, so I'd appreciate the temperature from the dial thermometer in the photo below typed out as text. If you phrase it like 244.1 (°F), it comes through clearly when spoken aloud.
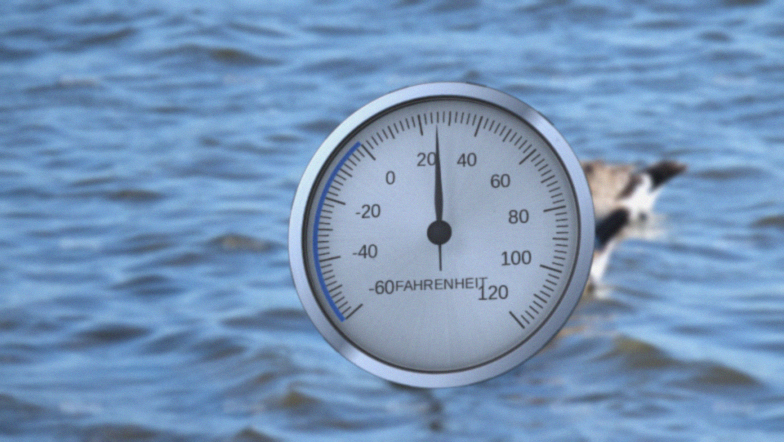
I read 26 (°F)
